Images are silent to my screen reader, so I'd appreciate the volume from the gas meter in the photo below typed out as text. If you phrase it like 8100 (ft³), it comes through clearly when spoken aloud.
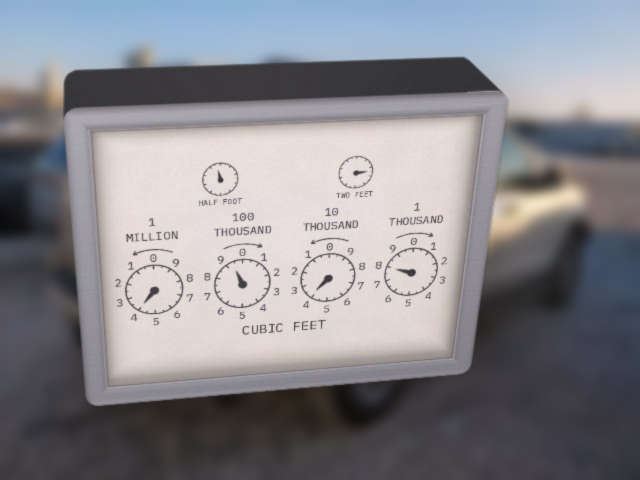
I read 393800 (ft³)
